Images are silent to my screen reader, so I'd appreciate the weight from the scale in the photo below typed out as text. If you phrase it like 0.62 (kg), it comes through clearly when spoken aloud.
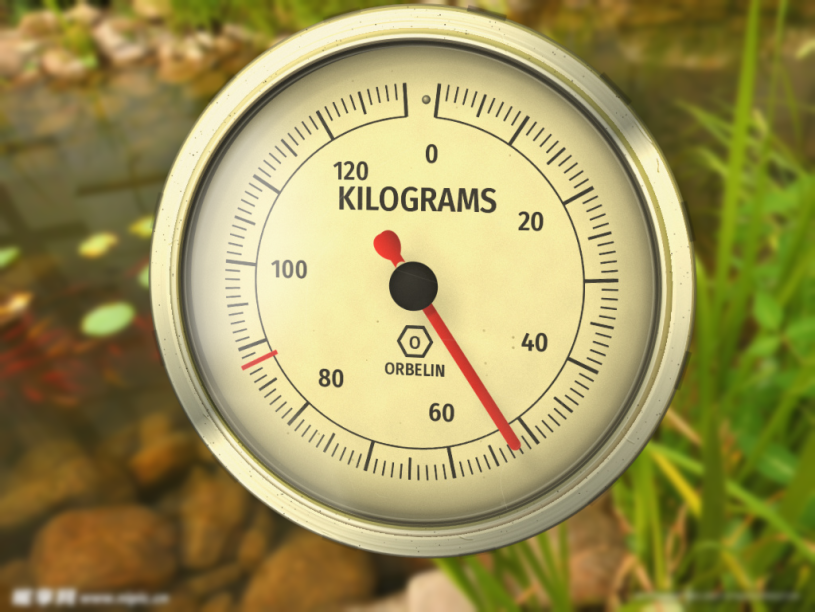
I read 52 (kg)
